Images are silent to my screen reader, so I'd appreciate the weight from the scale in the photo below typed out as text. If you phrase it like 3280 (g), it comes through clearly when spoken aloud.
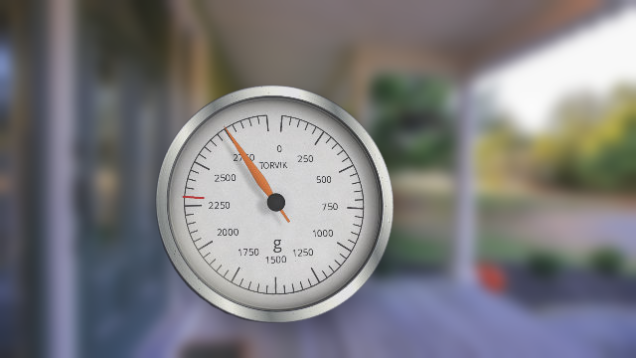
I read 2750 (g)
